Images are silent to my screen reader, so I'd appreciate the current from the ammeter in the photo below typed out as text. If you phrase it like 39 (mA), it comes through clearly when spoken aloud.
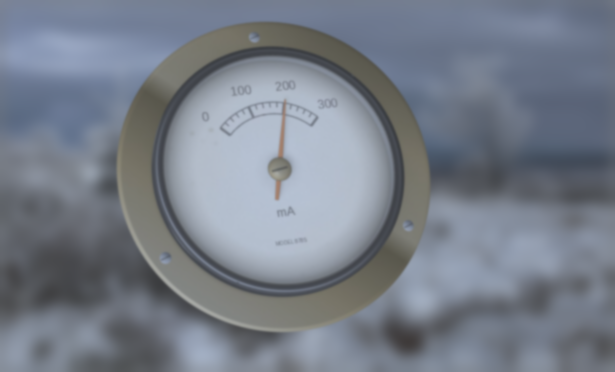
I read 200 (mA)
